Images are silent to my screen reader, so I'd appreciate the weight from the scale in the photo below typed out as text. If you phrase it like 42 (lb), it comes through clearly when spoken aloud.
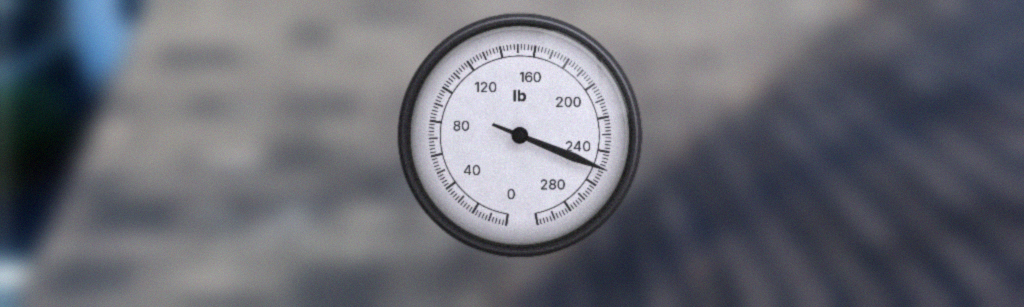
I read 250 (lb)
